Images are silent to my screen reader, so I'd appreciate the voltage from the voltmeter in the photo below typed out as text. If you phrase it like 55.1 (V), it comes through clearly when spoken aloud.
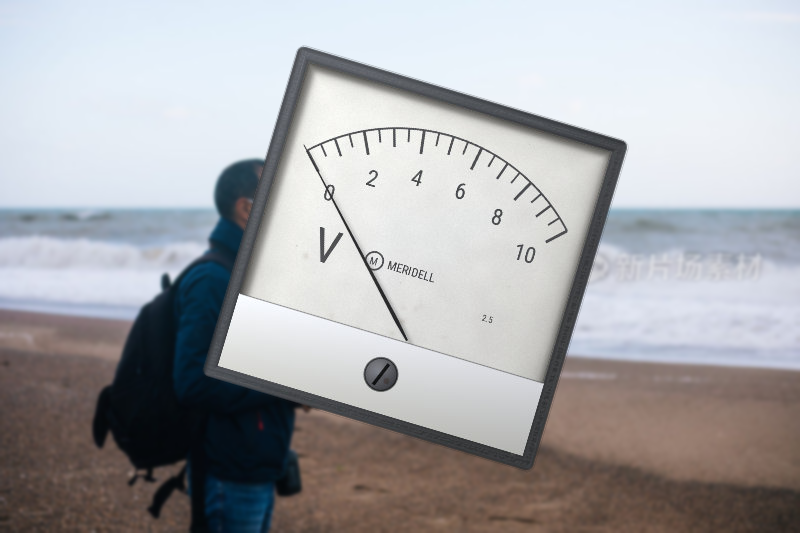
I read 0 (V)
